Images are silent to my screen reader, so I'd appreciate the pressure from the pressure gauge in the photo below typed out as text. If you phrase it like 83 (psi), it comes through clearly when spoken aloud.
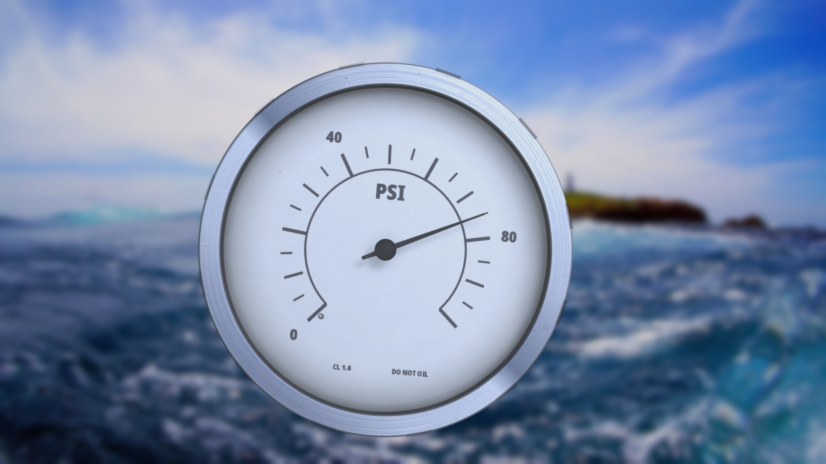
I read 75 (psi)
